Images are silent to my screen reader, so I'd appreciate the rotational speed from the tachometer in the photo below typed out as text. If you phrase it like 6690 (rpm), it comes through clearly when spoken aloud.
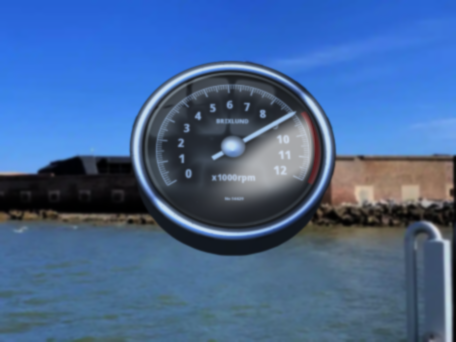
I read 9000 (rpm)
